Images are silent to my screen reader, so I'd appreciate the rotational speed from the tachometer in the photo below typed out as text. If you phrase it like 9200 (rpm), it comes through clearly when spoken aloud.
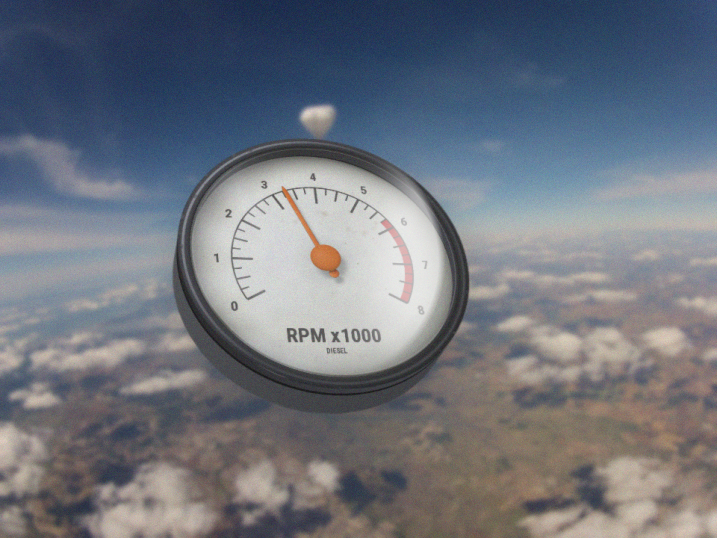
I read 3250 (rpm)
